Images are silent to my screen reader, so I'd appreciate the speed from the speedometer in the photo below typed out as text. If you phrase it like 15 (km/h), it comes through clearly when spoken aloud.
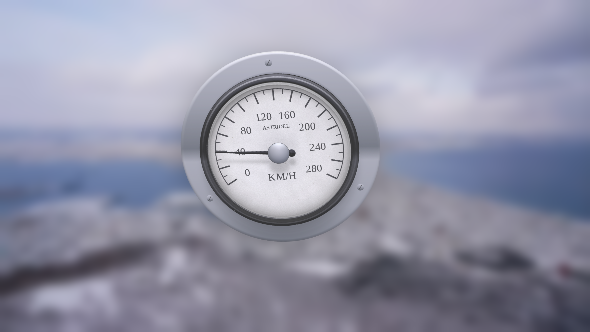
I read 40 (km/h)
